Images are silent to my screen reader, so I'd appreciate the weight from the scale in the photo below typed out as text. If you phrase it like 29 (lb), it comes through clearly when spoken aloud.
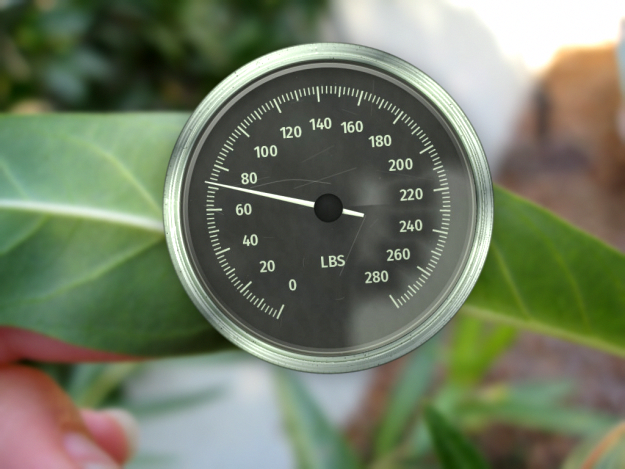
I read 72 (lb)
